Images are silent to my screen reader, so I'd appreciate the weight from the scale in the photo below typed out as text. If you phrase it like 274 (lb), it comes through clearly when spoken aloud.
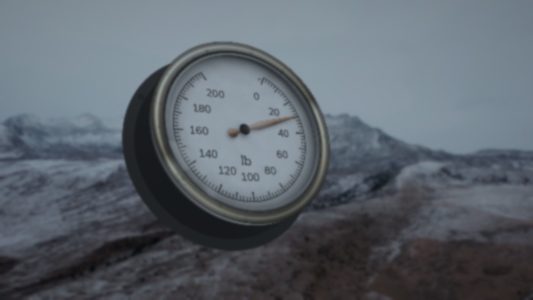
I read 30 (lb)
